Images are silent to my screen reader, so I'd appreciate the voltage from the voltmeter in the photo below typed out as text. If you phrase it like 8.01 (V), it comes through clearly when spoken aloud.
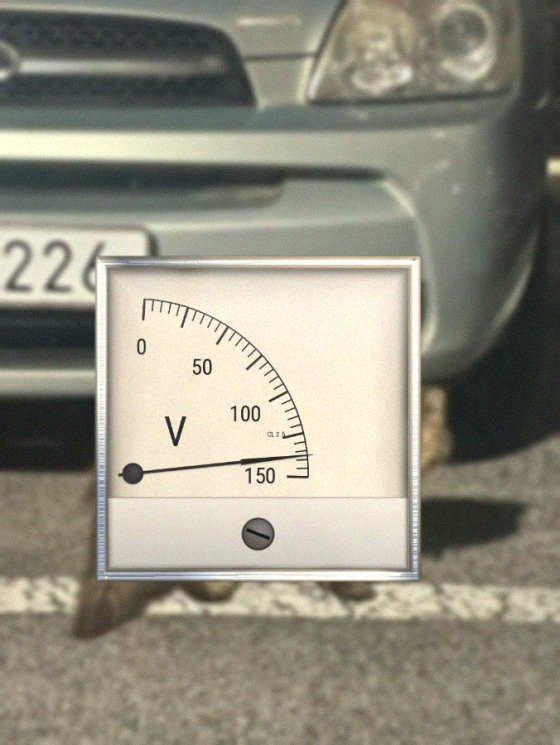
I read 137.5 (V)
